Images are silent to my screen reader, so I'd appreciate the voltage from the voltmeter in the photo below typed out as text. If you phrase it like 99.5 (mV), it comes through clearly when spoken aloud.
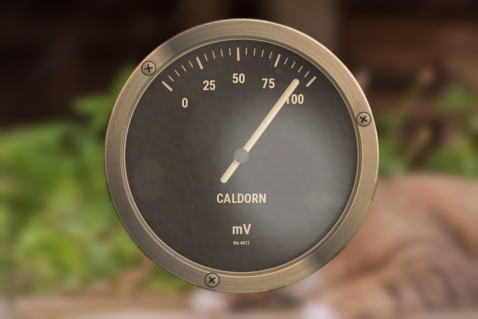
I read 92.5 (mV)
